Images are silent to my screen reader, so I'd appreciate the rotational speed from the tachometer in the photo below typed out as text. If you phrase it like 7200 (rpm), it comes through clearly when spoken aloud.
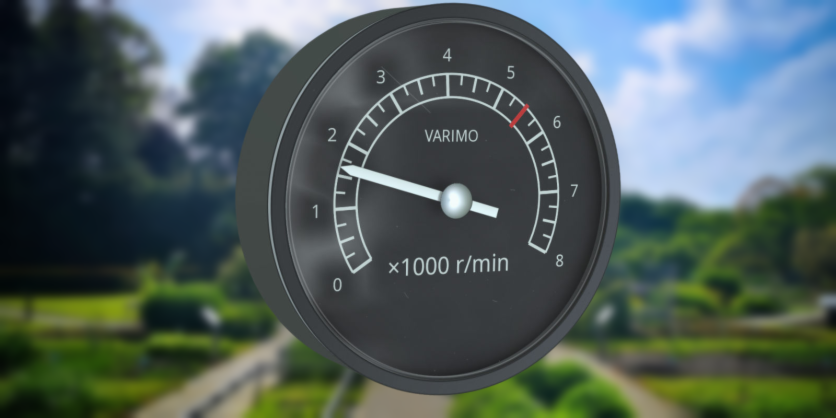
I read 1625 (rpm)
